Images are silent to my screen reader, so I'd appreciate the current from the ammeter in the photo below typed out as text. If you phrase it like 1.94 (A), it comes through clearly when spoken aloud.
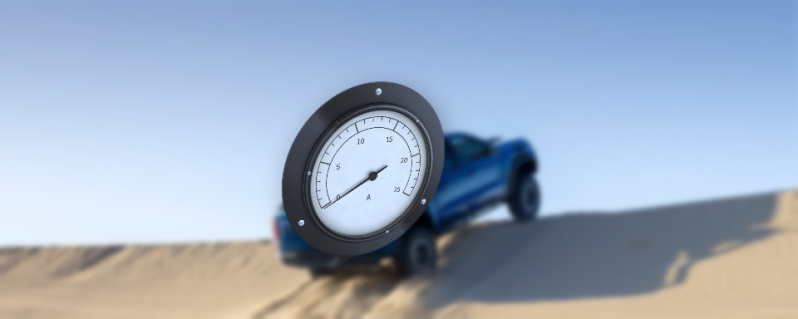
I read 0 (A)
